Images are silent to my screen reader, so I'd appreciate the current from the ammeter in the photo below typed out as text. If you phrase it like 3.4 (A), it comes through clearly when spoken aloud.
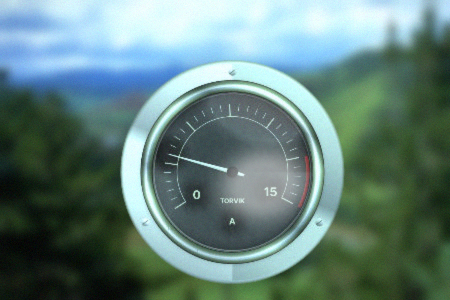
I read 3 (A)
